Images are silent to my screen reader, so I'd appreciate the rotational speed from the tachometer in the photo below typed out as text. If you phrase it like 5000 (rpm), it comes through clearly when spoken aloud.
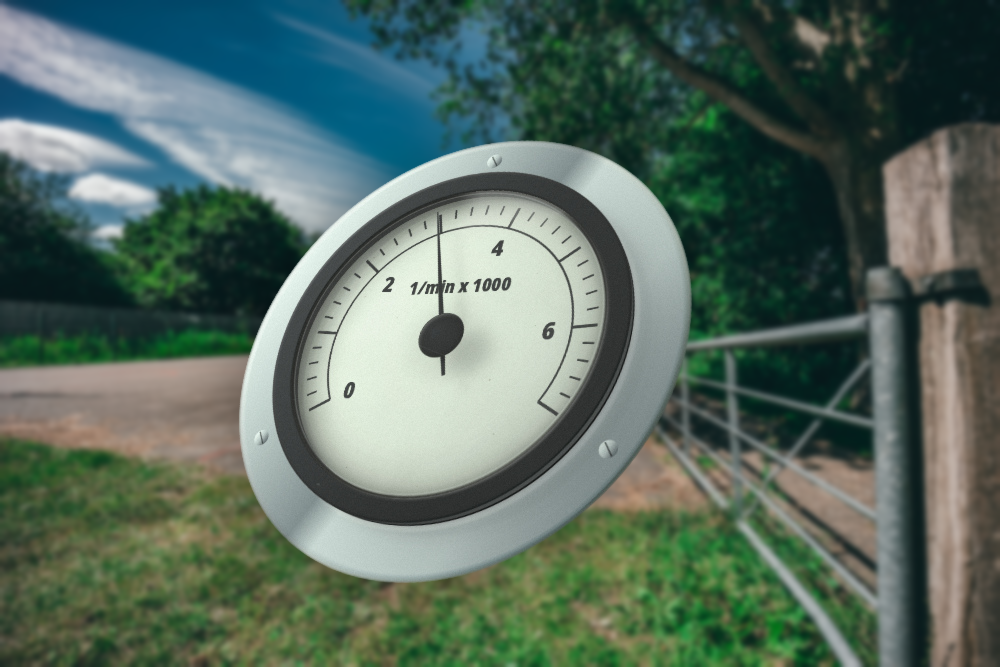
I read 3000 (rpm)
